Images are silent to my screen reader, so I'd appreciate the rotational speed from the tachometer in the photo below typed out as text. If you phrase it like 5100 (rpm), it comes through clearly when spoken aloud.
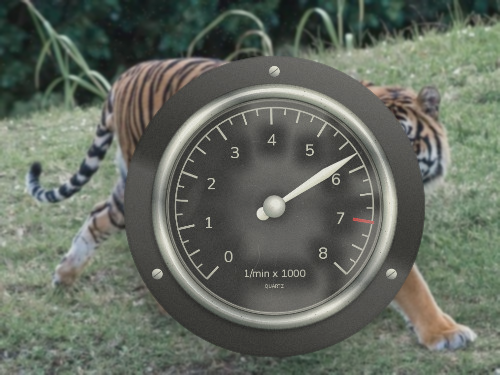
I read 5750 (rpm)
